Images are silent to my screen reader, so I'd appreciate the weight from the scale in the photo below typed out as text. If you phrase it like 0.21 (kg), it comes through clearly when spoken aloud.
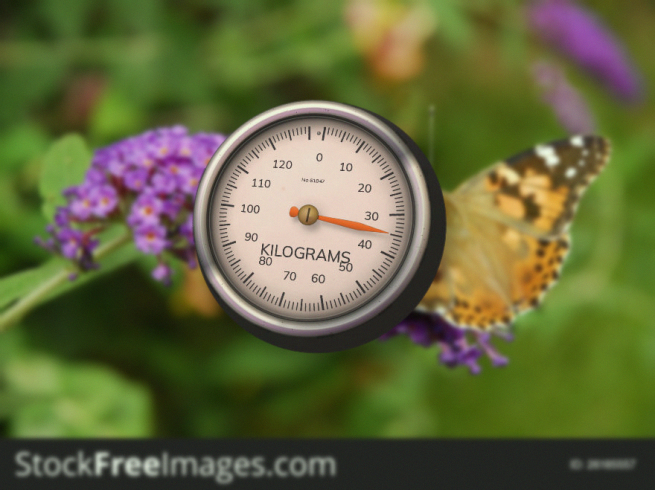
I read 35 (kg)
